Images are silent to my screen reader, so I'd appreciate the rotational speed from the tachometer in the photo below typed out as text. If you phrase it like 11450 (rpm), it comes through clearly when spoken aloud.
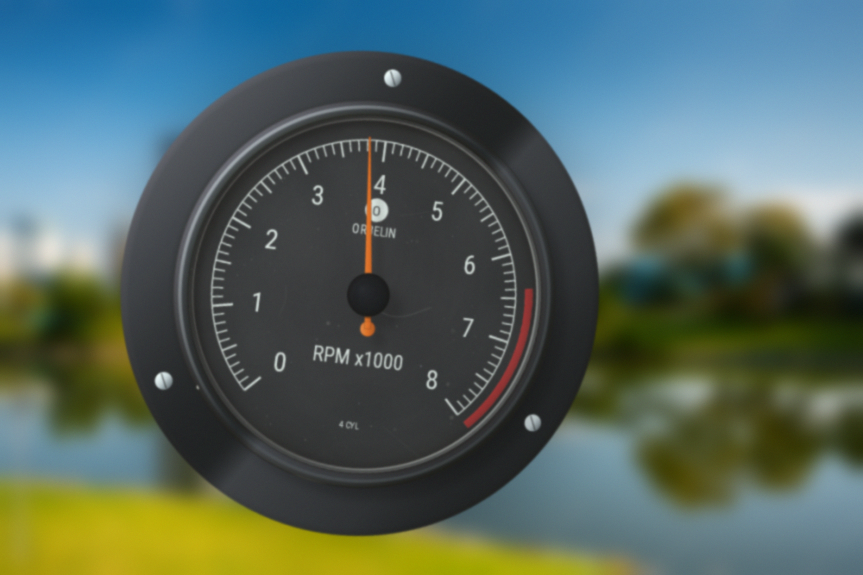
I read 3800 (rpm)
